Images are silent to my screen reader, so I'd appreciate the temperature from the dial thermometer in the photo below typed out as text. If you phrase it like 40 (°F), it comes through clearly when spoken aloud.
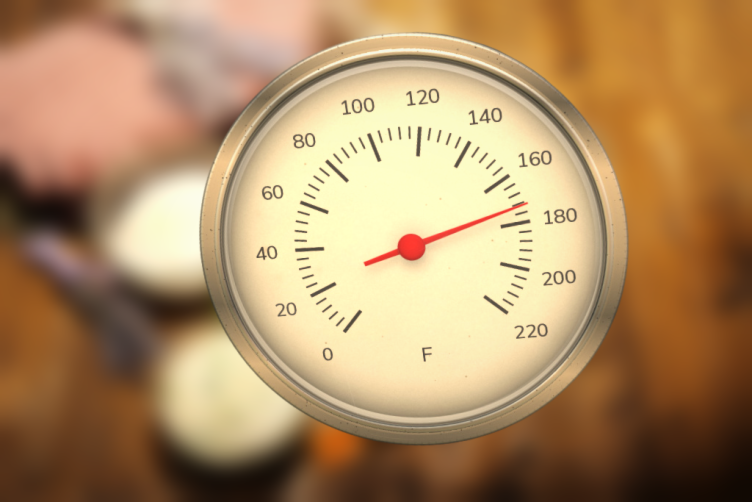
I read 172 (°F)
